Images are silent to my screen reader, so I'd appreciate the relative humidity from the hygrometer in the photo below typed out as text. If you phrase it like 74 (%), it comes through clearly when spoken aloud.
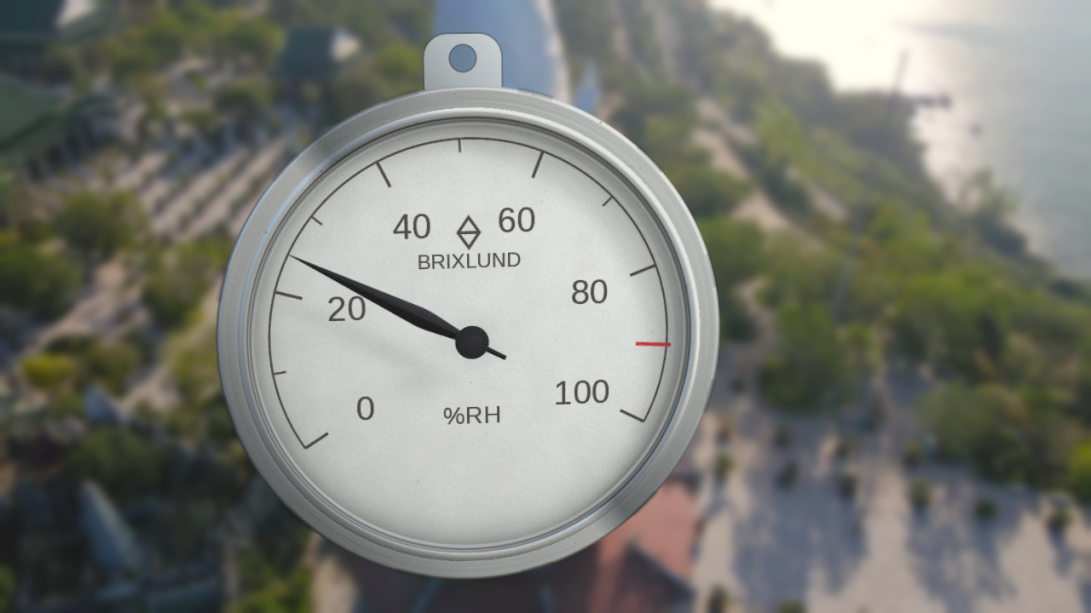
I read 25 (%)
